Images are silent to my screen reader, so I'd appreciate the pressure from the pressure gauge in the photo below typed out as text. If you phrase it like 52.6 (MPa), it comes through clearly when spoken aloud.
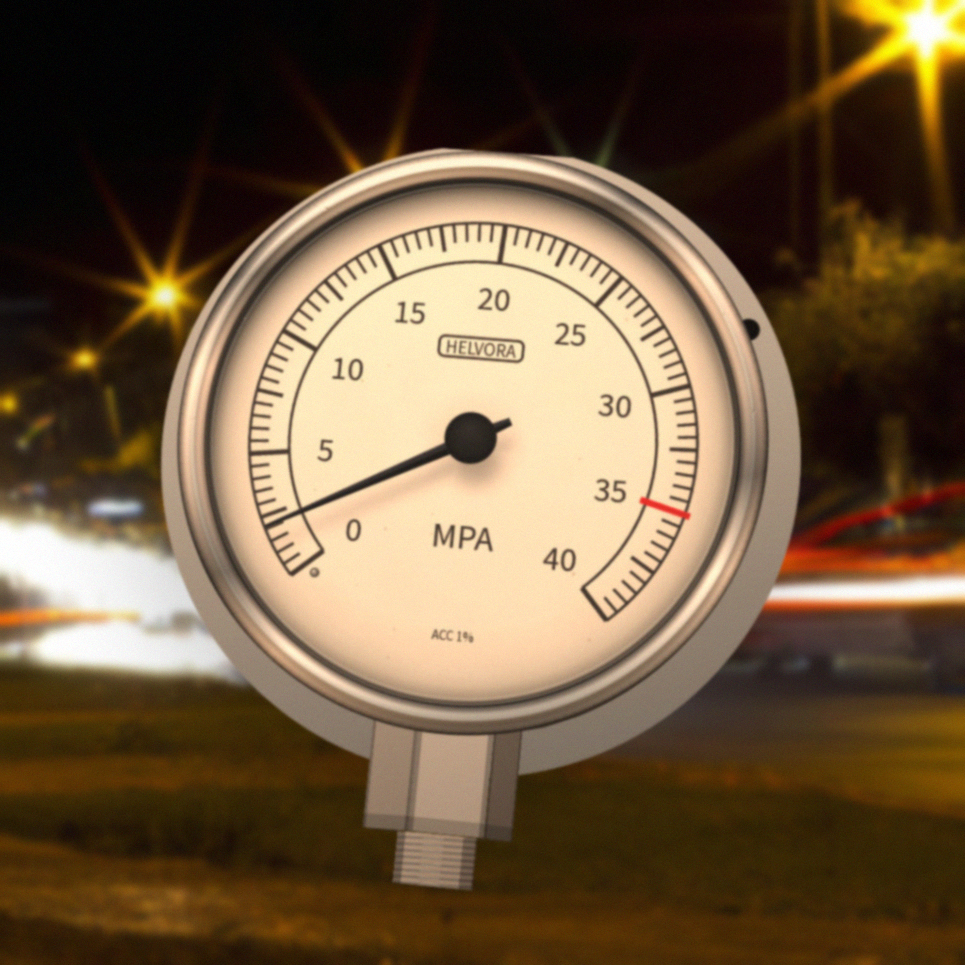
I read 2 (MPa)
